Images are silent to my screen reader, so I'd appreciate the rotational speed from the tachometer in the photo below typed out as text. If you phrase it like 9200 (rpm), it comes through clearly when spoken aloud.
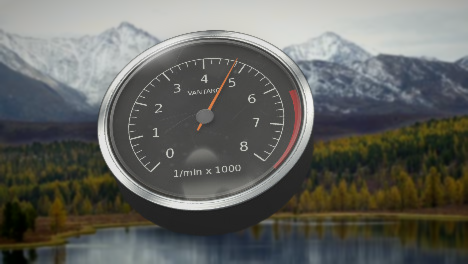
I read 4800 (rpm)
